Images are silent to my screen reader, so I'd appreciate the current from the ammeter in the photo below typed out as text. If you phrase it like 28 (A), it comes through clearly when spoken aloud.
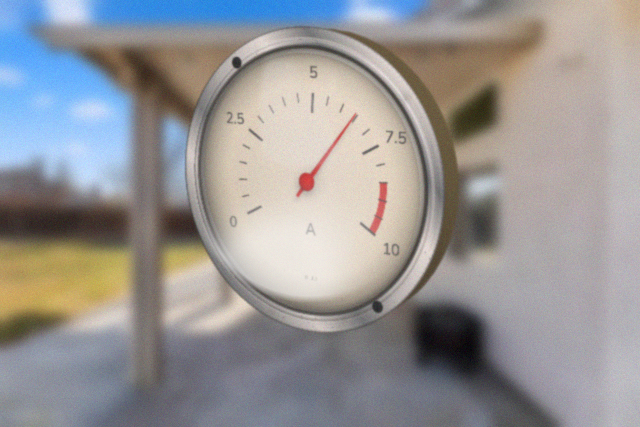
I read 6.5 (A)
